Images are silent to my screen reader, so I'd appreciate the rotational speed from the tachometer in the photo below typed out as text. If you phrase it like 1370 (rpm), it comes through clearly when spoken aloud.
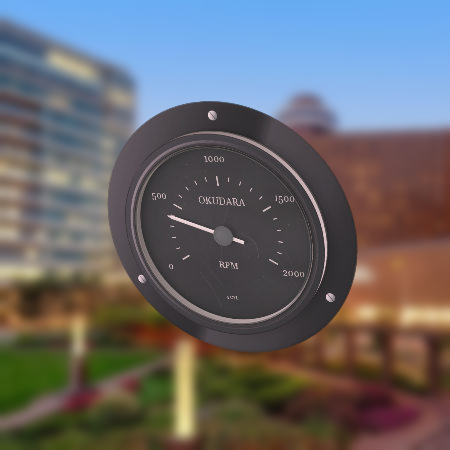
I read 400 (rpm)
